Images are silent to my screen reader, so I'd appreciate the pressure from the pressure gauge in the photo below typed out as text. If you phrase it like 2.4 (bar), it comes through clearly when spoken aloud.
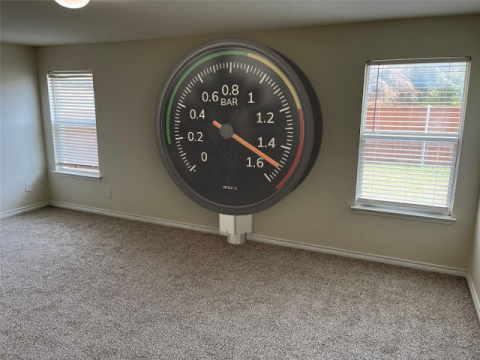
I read 1.5 (bar)
